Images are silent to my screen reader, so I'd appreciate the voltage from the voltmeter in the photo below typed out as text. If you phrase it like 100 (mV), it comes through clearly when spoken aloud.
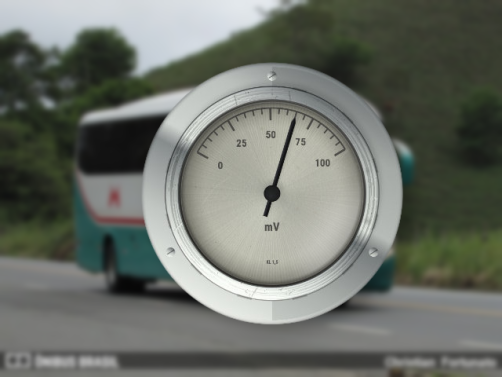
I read 65 (mV)
